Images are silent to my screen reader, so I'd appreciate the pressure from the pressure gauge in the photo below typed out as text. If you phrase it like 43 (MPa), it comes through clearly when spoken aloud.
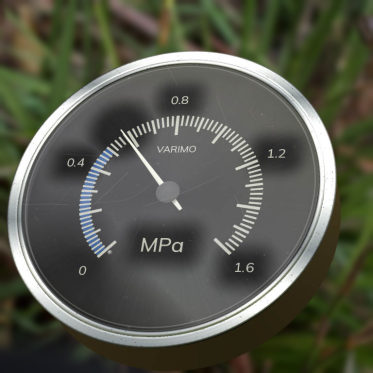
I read 0.58 (MPa)
